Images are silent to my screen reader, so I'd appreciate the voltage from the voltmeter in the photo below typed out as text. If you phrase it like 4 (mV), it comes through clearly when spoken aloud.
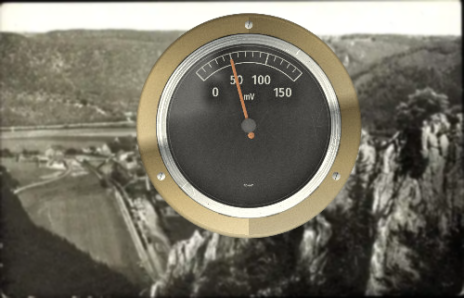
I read 50 (mV)
